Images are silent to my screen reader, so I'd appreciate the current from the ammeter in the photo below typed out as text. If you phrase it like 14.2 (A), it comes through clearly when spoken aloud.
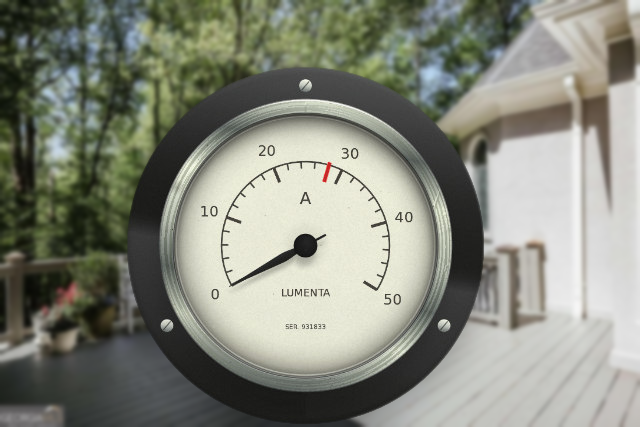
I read 0 (A)
